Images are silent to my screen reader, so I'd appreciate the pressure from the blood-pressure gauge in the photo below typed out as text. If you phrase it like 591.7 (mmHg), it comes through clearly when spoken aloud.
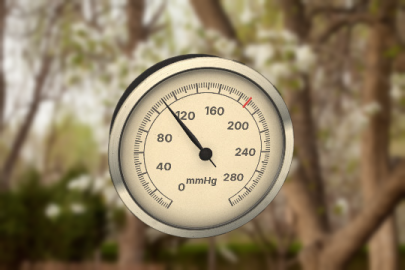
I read 110 (mmHg)
